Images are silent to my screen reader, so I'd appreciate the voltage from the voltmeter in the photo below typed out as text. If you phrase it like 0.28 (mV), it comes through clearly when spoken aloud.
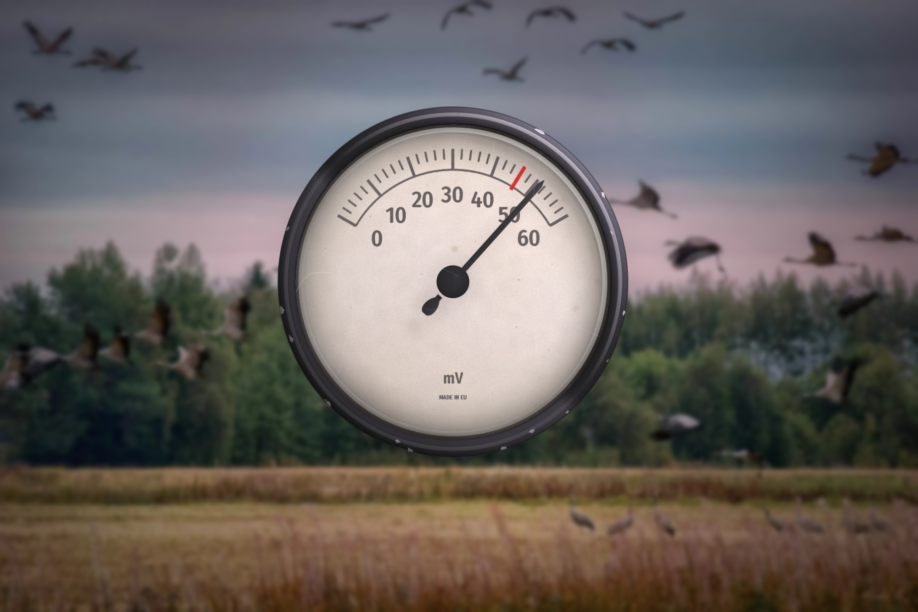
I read 51 (mV)
